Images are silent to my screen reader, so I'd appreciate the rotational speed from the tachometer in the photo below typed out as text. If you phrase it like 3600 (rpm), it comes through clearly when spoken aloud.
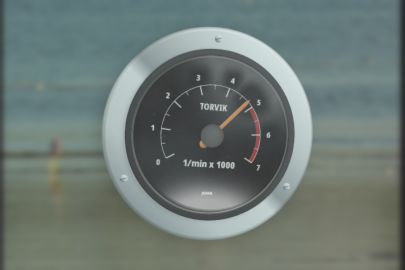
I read 4750 (rpm)
